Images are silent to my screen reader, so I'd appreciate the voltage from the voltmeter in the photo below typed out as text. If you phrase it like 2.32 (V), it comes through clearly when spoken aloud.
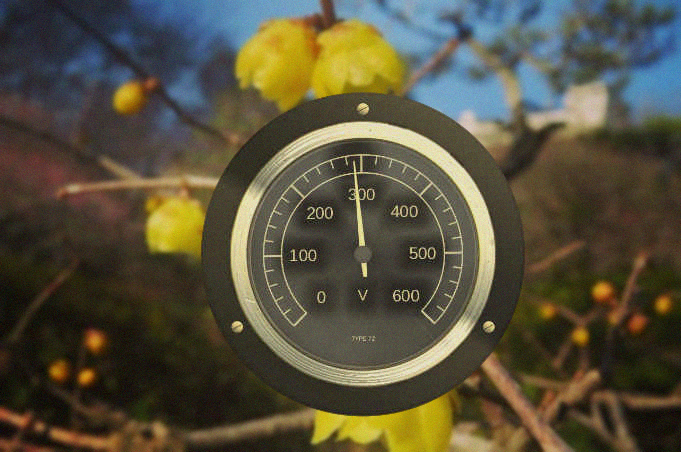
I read 290 (V)
